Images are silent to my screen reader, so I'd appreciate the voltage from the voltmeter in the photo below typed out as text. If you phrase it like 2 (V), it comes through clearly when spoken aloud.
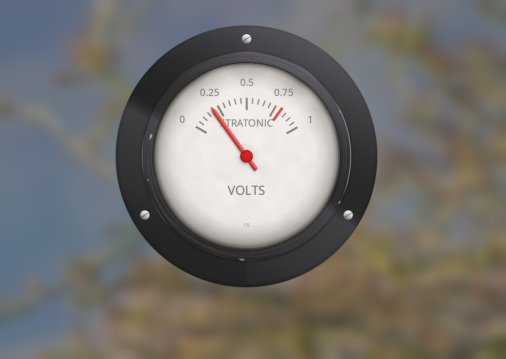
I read 0.2 (V)
